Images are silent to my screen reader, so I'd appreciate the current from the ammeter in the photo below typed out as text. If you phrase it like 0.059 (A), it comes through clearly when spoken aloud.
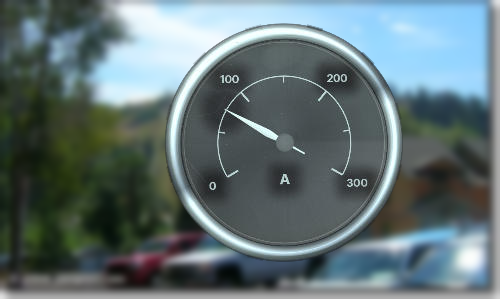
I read 75 (A)
